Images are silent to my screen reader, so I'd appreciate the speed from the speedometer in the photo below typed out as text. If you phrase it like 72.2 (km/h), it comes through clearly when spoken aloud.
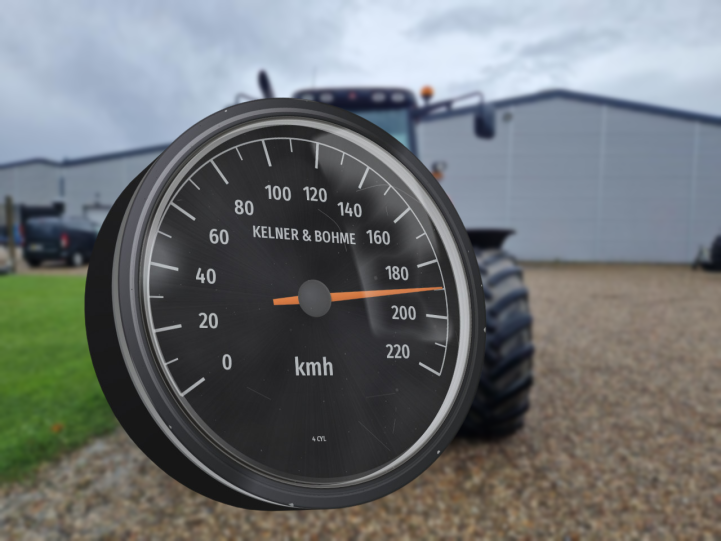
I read 190 (km/h)
